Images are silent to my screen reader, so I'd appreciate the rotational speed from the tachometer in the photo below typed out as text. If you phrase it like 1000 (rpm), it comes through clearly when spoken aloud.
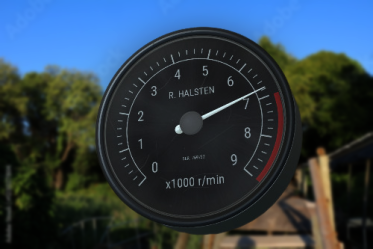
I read 6800 (rpm)
